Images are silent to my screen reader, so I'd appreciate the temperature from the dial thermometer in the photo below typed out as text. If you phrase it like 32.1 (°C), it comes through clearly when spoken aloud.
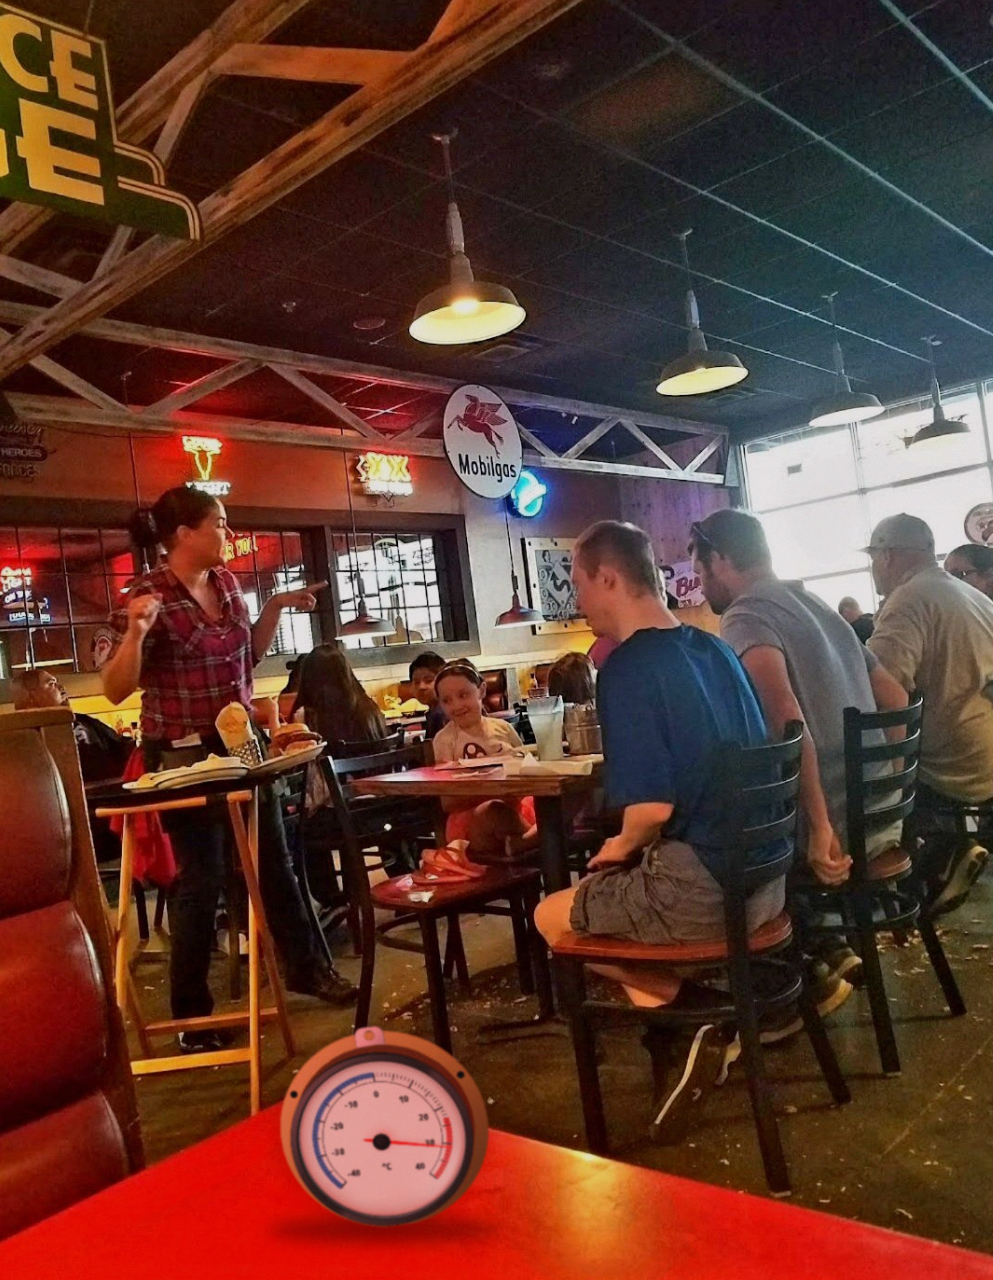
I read 30 (°C)
